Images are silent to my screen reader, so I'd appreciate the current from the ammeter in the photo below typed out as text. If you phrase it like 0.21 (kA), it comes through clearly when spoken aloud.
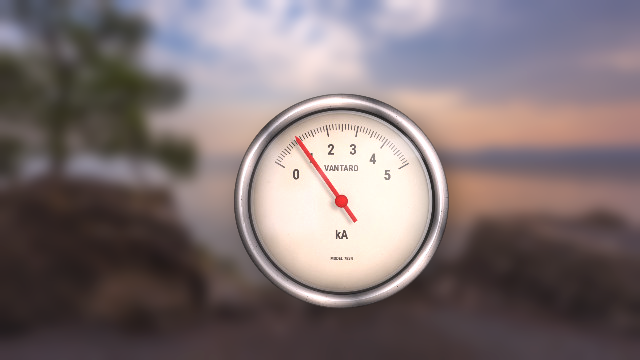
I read 1 (kA)
